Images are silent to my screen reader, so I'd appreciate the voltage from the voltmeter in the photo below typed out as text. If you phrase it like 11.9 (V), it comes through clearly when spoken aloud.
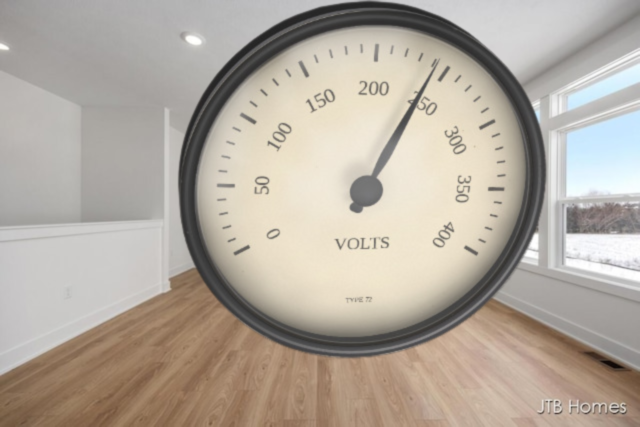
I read 240 (V)
